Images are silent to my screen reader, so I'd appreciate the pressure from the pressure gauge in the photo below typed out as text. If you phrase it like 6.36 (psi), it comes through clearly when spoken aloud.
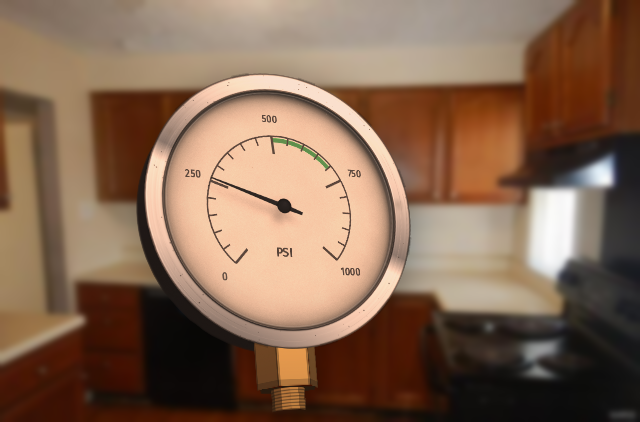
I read 250 (psi)
